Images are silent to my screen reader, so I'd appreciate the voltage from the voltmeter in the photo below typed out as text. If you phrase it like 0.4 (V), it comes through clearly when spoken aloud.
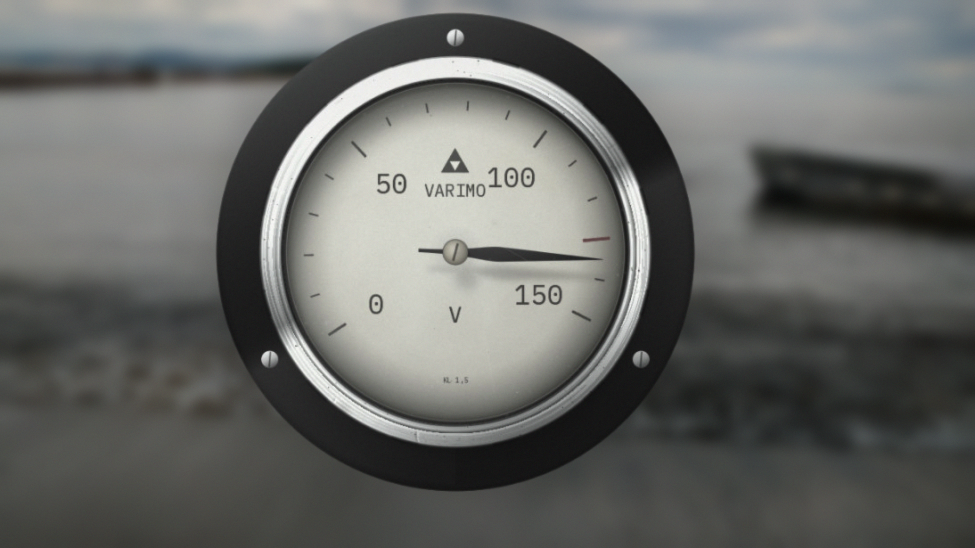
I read 135 (V)
